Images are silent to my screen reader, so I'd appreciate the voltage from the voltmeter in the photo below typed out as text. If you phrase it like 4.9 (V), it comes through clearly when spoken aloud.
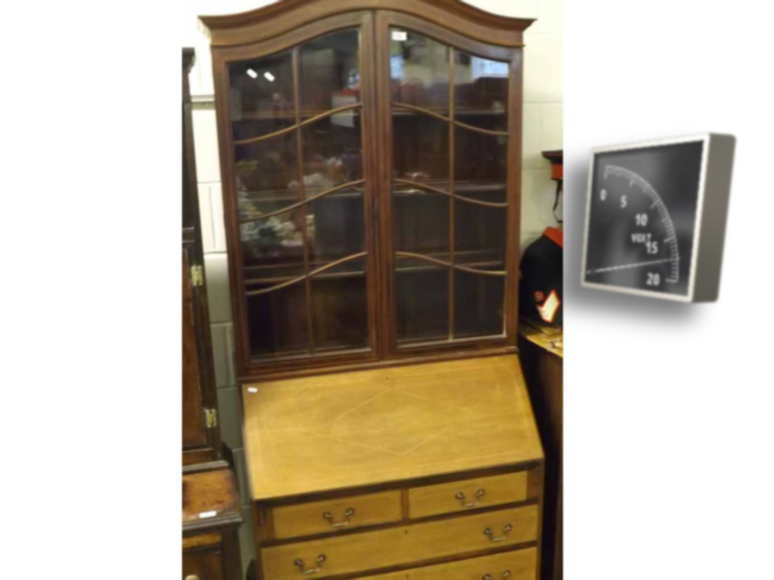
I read 17.5 (V)
